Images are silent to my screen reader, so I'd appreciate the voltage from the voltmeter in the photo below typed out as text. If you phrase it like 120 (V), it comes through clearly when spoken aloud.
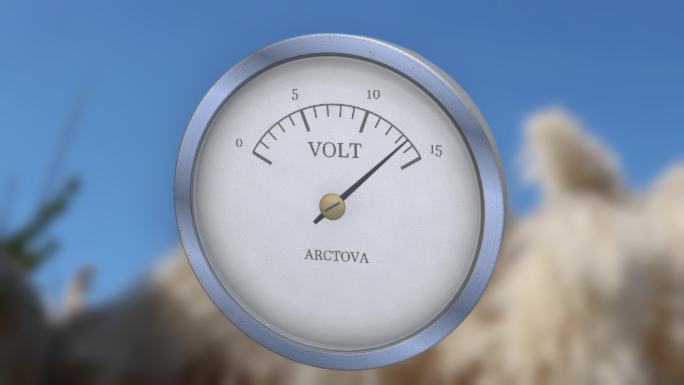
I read 13.5 (V)
